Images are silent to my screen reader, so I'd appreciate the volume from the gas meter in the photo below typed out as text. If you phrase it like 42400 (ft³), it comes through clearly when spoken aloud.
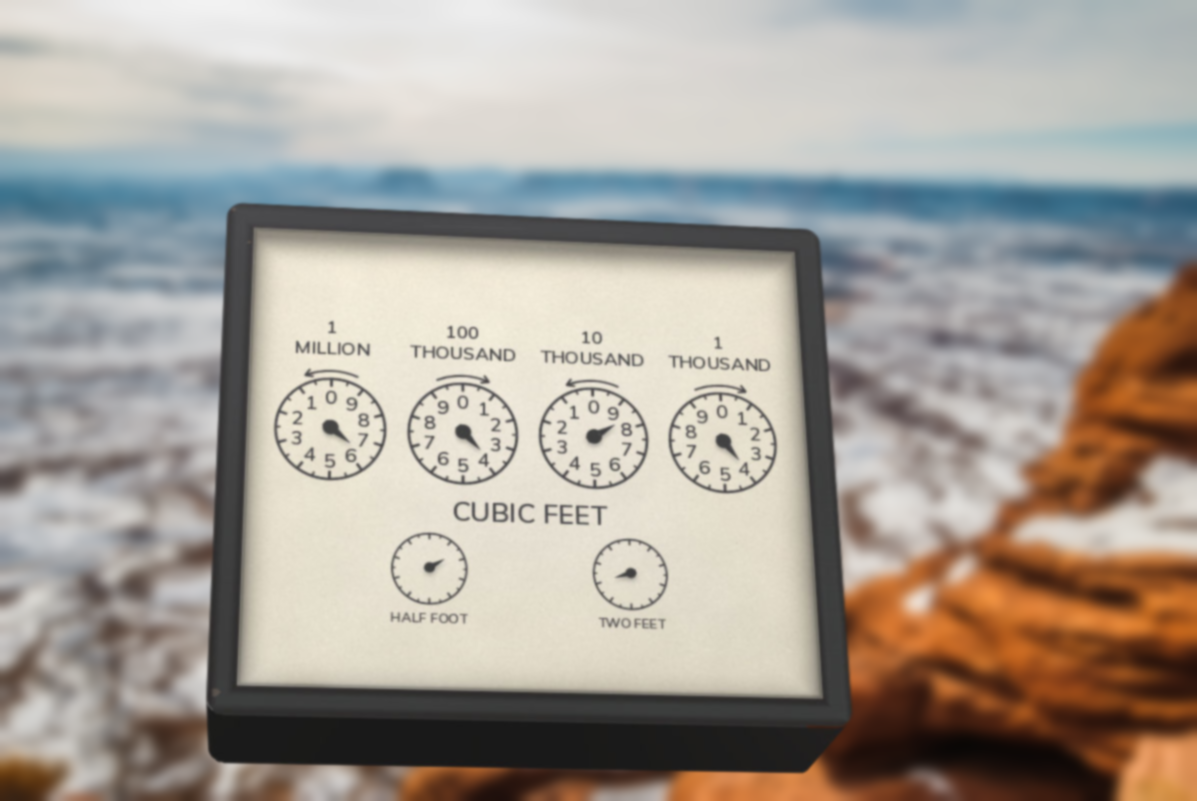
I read 638400 (ft³)
